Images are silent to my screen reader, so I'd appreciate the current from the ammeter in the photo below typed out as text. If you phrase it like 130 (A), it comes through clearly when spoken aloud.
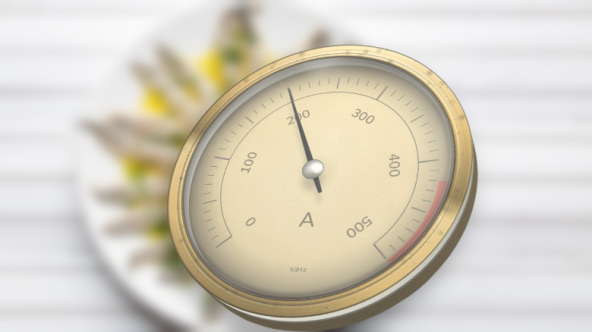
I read 200 (A)
